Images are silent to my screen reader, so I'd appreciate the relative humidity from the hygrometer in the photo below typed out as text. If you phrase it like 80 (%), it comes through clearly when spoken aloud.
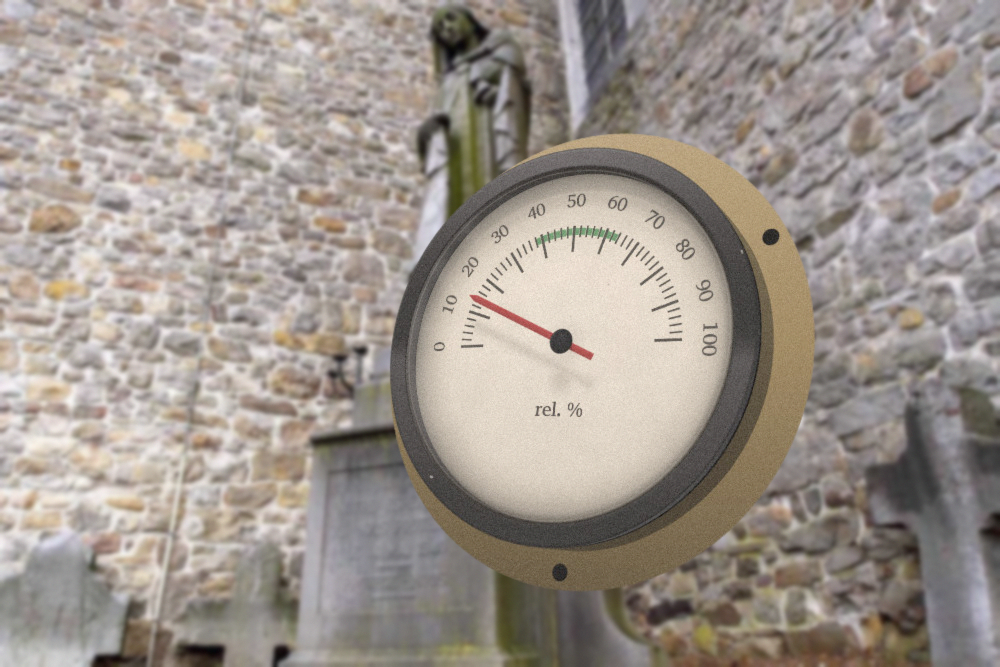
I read 14 (%)
